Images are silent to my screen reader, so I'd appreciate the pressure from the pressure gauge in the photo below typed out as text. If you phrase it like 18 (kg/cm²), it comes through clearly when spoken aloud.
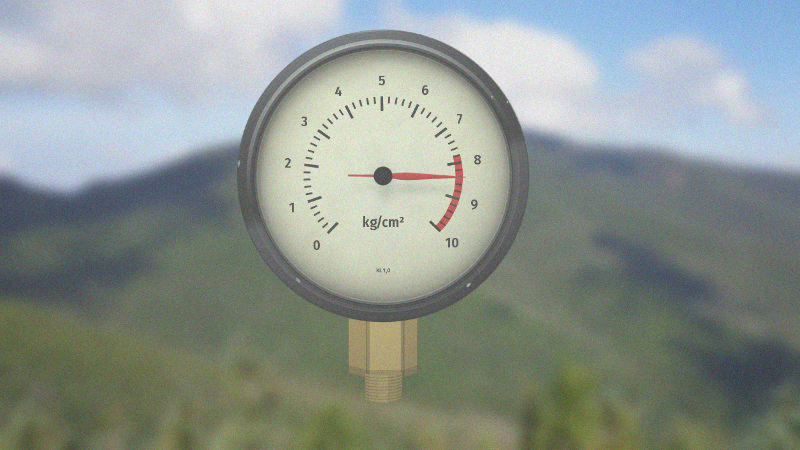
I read 8.4 (kg/cm²)
